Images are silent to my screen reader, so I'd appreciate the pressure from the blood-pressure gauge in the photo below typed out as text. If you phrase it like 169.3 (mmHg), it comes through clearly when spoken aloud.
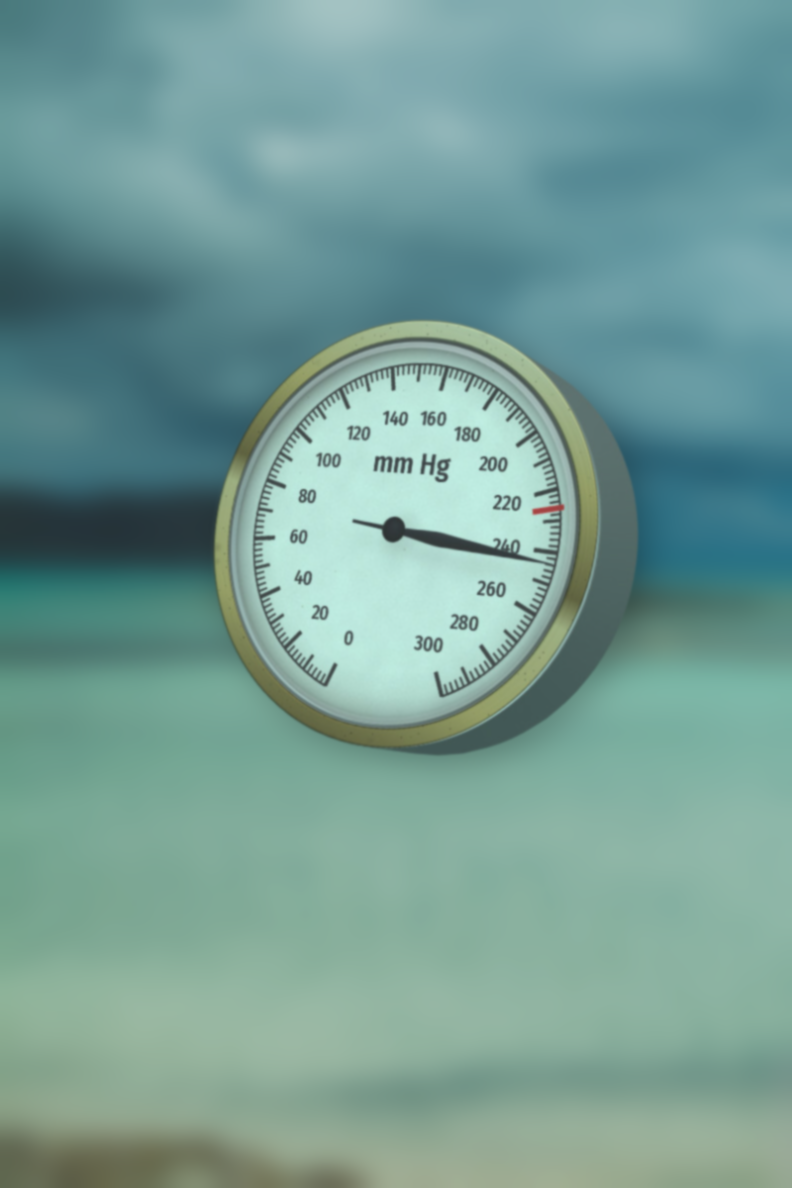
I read 244 (mmHg)
